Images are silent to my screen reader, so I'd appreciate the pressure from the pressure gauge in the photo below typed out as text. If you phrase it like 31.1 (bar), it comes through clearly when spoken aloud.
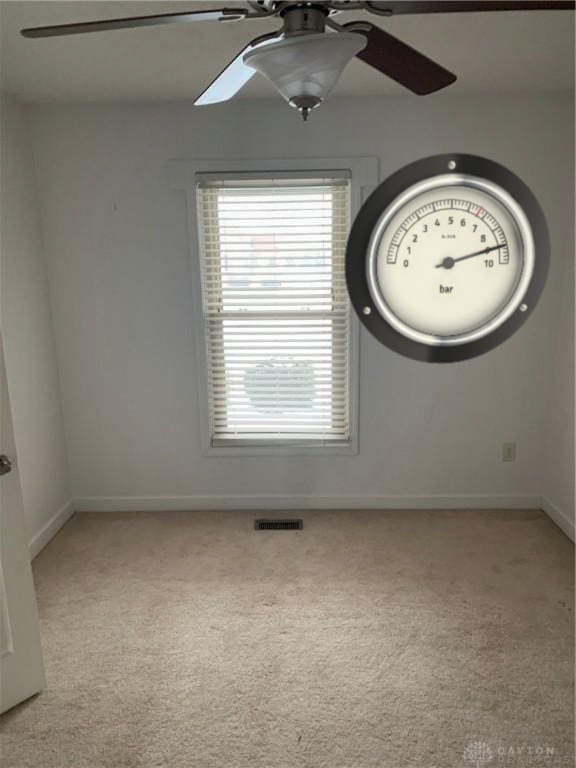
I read 9 (bar)
